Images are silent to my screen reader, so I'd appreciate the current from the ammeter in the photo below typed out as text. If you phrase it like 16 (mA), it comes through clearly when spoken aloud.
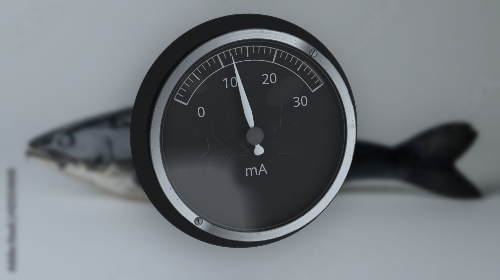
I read 12 (mA)
